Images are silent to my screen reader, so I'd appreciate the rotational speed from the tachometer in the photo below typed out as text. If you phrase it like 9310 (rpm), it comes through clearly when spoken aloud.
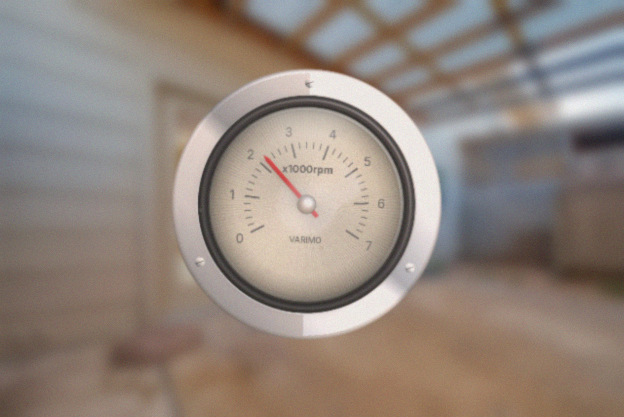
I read 2200 (rpm)
